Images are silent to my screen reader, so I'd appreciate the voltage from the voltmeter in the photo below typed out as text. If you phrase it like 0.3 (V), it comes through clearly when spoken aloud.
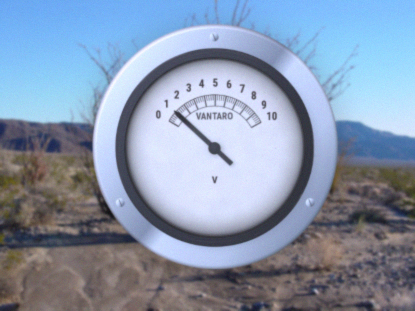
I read 1 (V)
